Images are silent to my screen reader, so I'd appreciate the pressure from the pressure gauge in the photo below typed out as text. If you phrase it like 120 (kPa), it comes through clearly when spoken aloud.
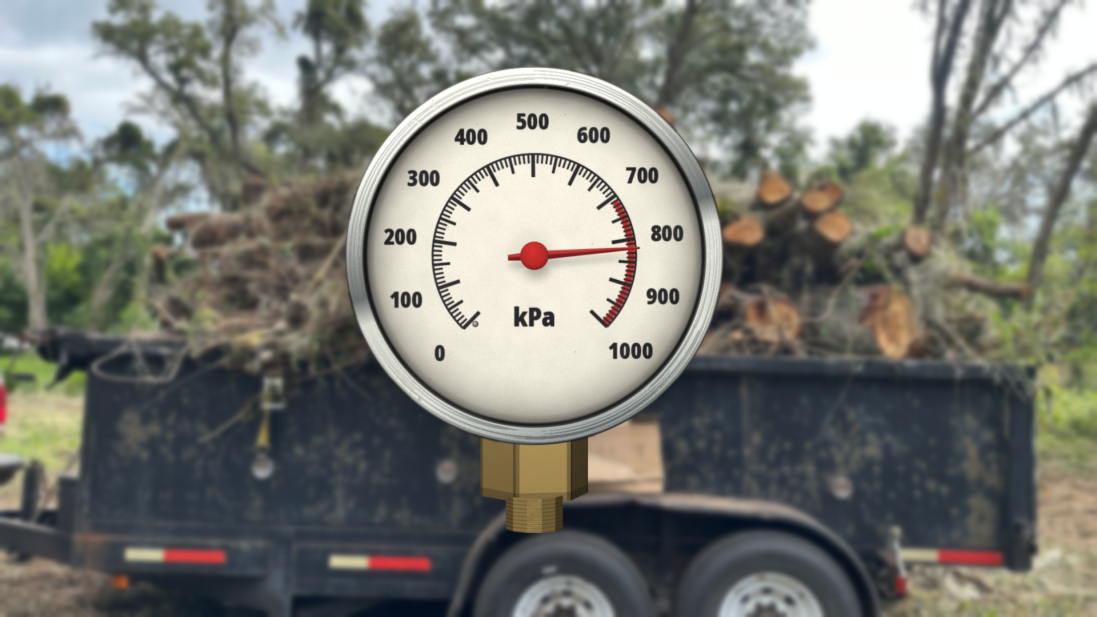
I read 820 (kPa)
